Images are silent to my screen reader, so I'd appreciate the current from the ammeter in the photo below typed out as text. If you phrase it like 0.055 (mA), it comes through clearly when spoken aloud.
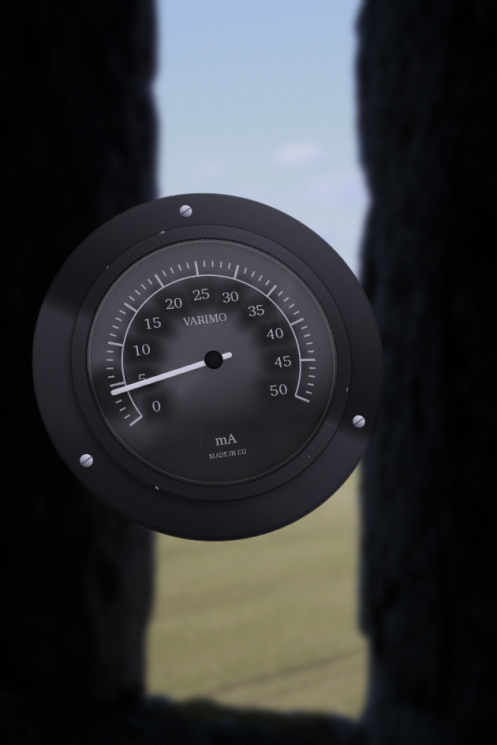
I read 4 (mA)
